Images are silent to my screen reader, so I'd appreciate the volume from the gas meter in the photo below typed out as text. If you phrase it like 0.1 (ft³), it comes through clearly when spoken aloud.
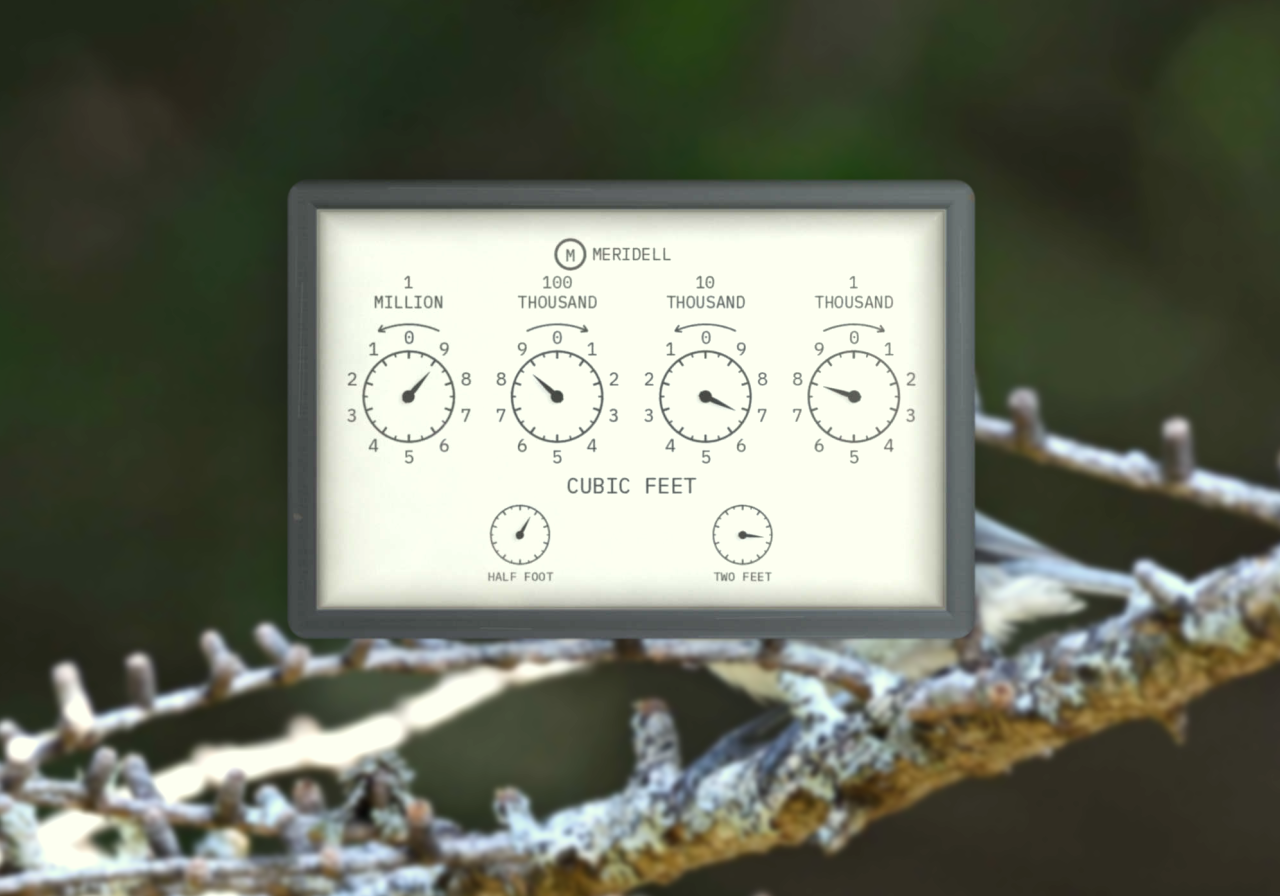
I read 886800 (ft³)
